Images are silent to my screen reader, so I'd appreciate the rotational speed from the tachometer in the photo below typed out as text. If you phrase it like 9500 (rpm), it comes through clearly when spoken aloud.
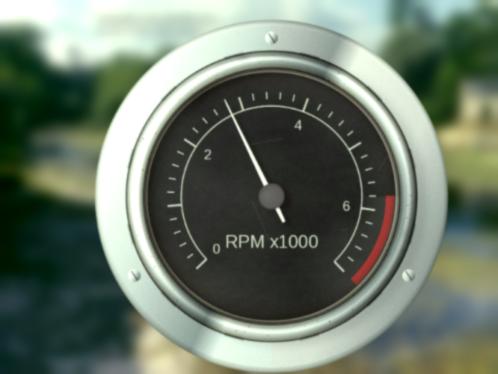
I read 2800 (rpm)
